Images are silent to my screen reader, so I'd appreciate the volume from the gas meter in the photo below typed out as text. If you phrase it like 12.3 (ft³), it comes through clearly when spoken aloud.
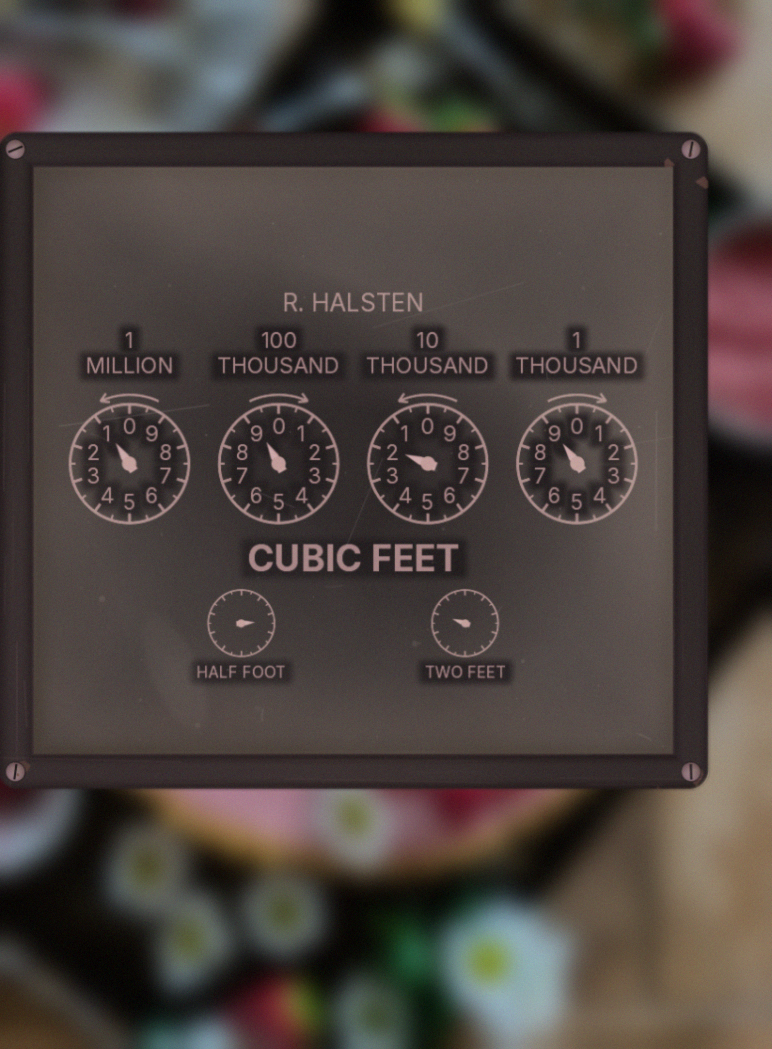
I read 91900 (ft³)
